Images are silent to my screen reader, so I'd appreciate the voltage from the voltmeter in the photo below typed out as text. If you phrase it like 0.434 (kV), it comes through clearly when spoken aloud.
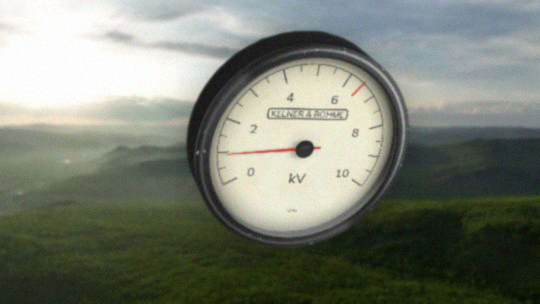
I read 1 (kV)
